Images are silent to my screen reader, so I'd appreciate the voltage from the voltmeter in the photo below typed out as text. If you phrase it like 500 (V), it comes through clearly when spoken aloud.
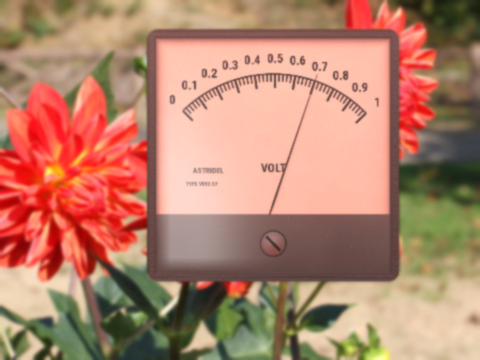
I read 0.7 (V)
